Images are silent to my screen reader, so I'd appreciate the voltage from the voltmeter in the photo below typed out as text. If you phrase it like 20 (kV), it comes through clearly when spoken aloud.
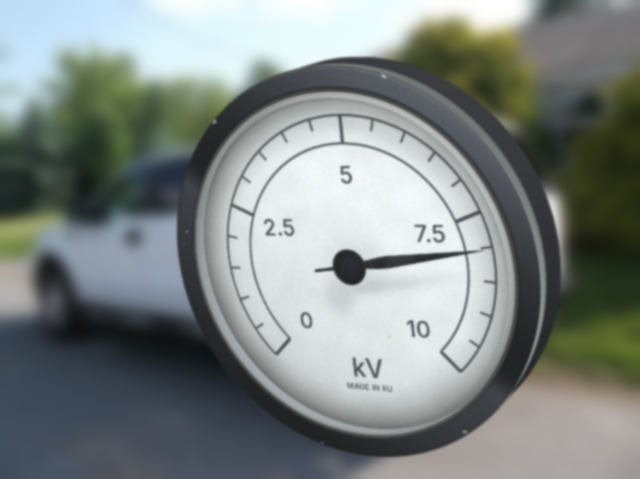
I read 8 (kV)
